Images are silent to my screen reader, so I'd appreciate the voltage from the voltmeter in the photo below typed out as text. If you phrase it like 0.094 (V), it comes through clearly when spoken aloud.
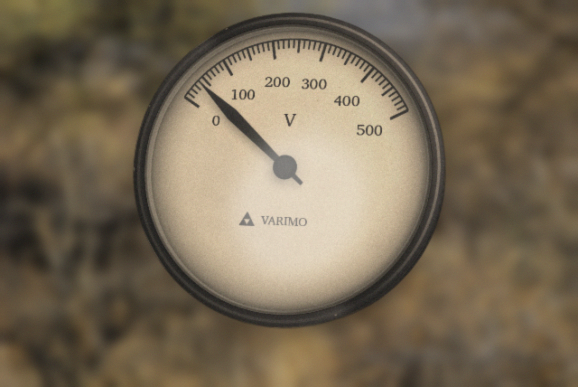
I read 40 (V)
